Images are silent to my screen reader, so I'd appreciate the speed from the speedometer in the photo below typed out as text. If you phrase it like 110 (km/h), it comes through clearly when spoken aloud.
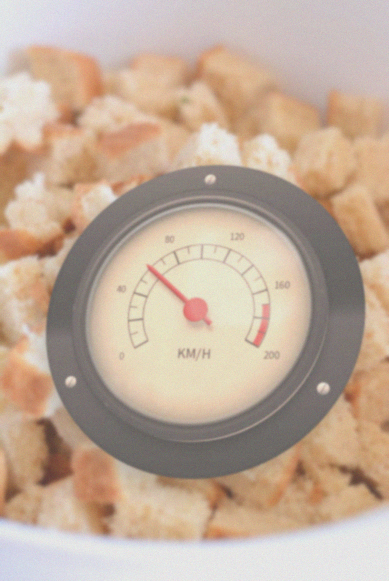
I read 60 (km/h)
